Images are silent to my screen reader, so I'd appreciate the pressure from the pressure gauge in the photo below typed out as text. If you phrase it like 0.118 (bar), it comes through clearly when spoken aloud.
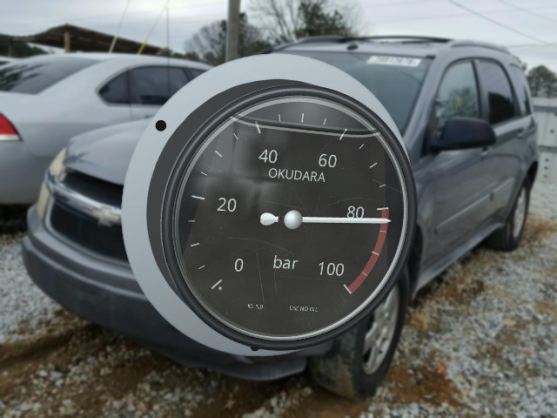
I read 82.5 (bar)
